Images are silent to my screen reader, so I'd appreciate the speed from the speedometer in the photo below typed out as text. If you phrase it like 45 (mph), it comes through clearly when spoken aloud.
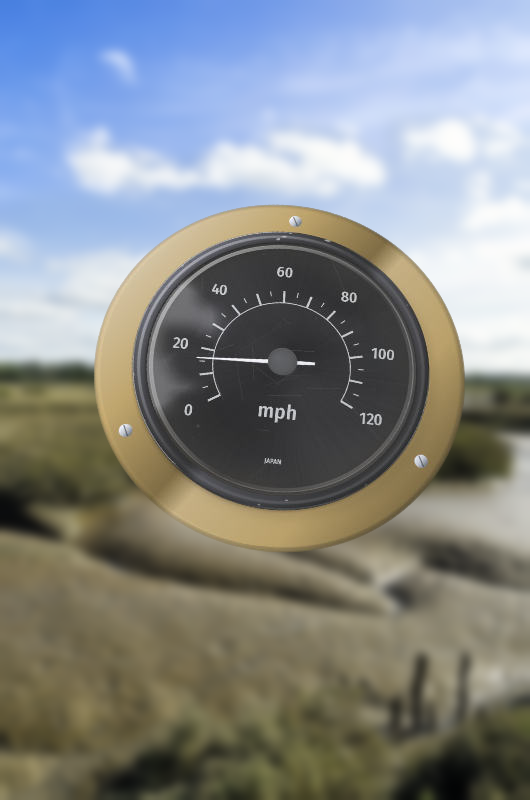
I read 15 (mph)
